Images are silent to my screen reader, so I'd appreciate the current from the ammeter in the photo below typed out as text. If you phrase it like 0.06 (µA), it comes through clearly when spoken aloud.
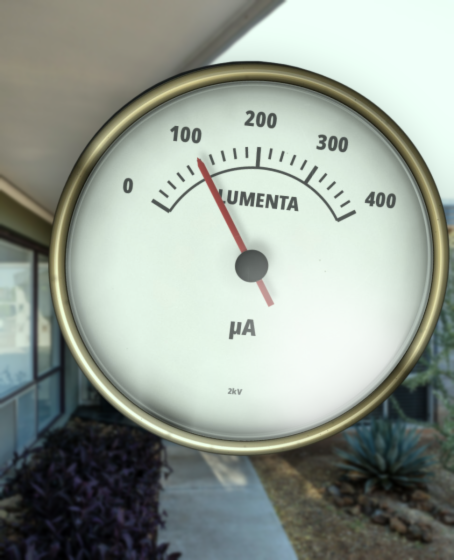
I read 100 (µA)
